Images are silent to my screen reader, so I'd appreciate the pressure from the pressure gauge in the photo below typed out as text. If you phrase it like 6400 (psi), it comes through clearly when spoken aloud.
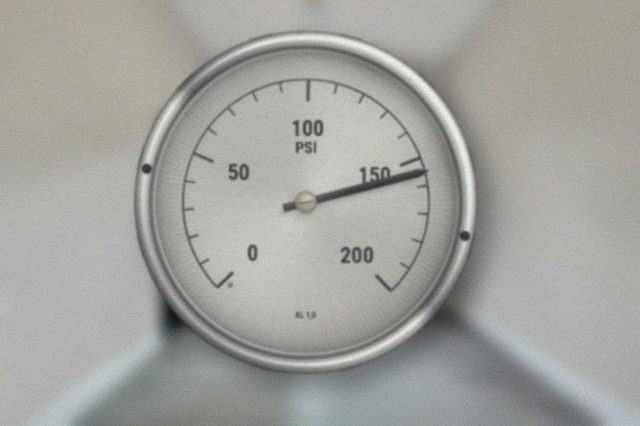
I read 155 (psi)
